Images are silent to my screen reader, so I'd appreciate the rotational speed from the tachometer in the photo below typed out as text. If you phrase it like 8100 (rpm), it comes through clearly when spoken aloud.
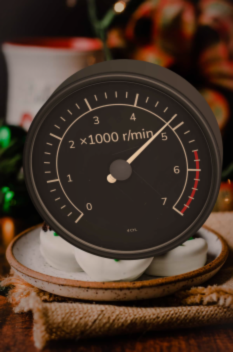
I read 4800 (rpm)
